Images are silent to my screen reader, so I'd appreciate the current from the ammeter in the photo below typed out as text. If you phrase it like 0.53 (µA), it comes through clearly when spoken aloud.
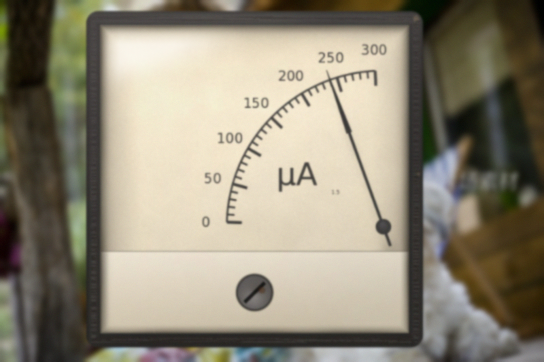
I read 240 (µA)
